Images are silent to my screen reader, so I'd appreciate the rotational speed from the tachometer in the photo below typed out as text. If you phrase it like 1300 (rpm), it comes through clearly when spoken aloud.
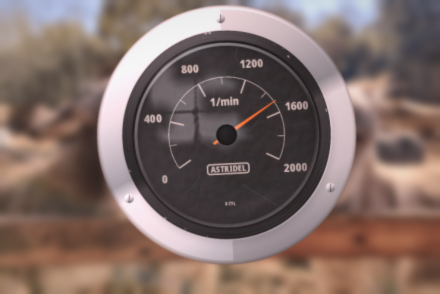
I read 1500 (rpm)
